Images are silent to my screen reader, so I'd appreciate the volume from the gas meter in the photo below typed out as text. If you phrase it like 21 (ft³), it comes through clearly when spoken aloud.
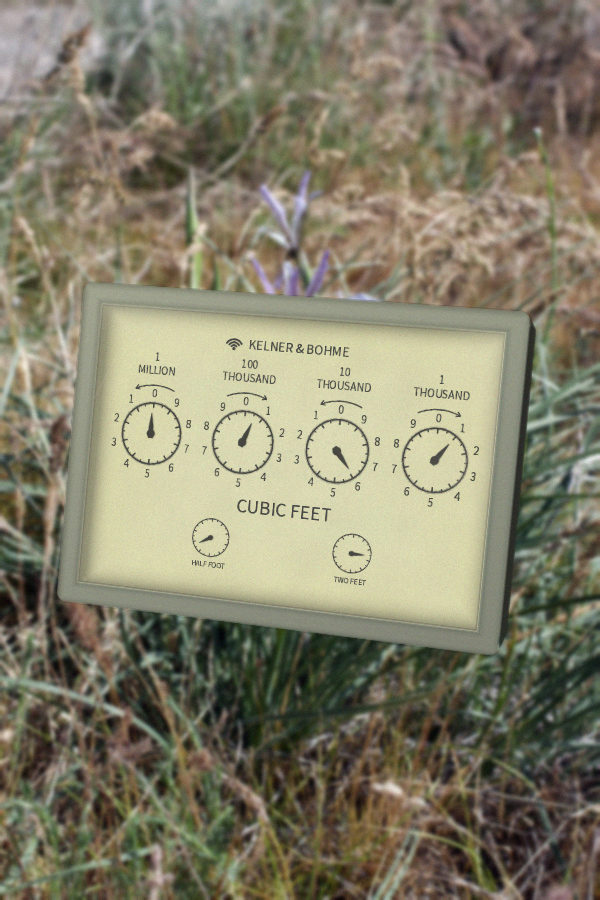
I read 6100 (ft³)
